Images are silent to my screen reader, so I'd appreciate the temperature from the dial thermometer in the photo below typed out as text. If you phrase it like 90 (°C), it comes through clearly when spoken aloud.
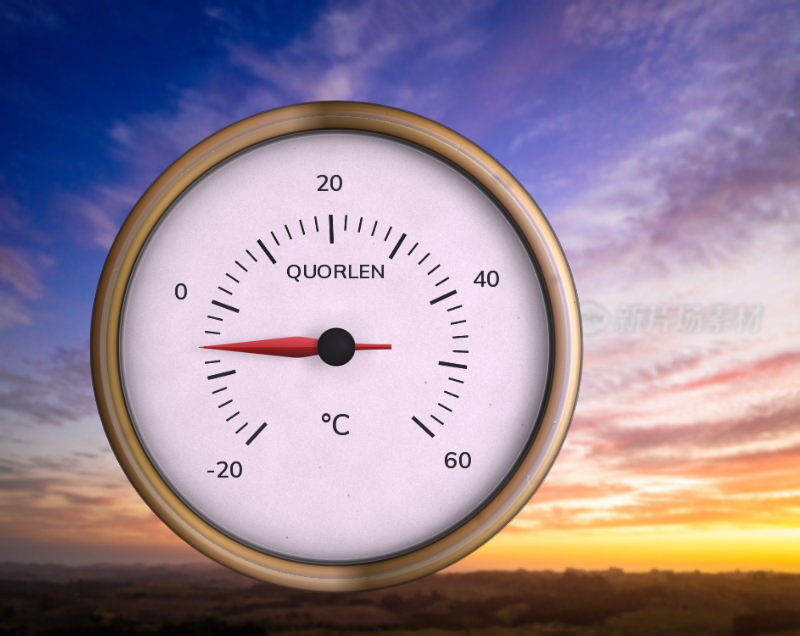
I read -6 (°C)
